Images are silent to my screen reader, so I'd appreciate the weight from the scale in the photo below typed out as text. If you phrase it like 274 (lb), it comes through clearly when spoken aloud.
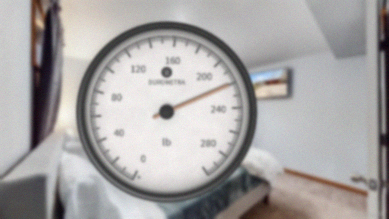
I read 220 (lb)
